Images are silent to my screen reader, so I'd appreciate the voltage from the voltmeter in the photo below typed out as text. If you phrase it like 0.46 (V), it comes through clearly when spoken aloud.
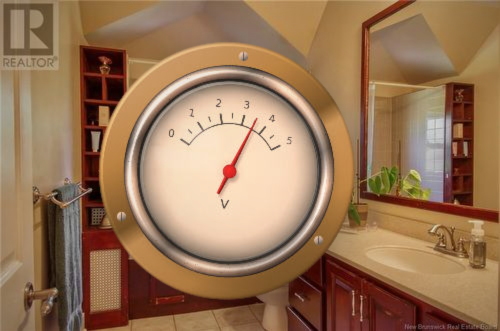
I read 3.5 (V)
